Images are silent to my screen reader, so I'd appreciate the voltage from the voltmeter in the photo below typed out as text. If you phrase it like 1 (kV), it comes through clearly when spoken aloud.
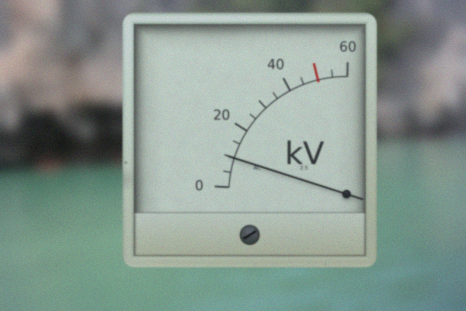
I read 10 (kV)
